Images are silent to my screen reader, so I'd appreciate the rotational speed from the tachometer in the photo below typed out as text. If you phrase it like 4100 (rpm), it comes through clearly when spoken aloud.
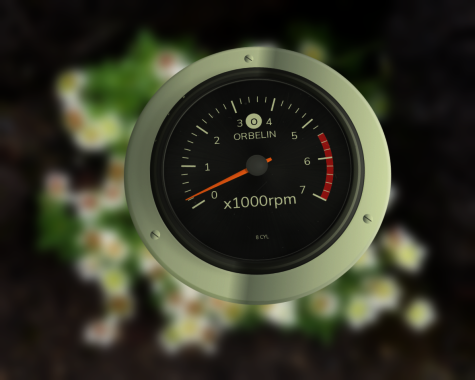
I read 200 (rpm)
